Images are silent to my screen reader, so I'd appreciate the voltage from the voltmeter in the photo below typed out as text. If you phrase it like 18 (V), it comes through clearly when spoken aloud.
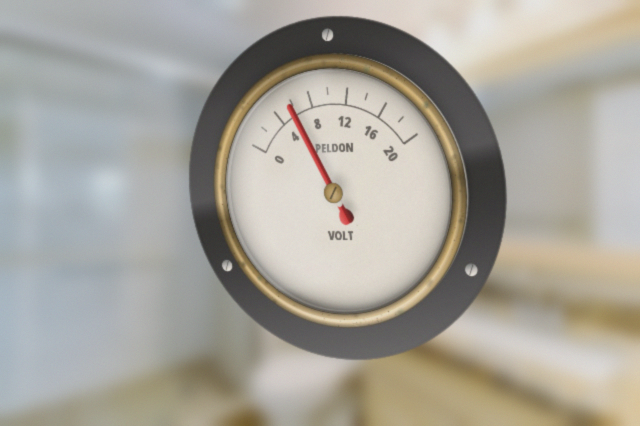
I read 6 (V)
